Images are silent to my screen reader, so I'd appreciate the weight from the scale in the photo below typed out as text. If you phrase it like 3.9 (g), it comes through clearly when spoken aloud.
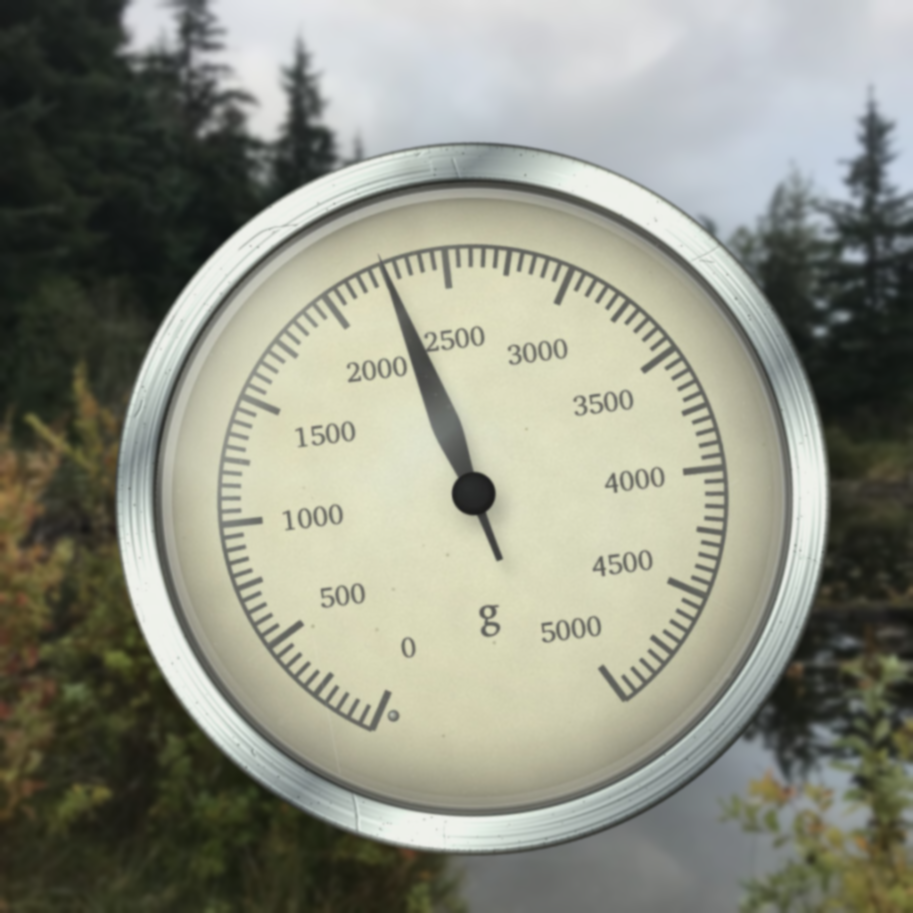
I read 2250 (g)
